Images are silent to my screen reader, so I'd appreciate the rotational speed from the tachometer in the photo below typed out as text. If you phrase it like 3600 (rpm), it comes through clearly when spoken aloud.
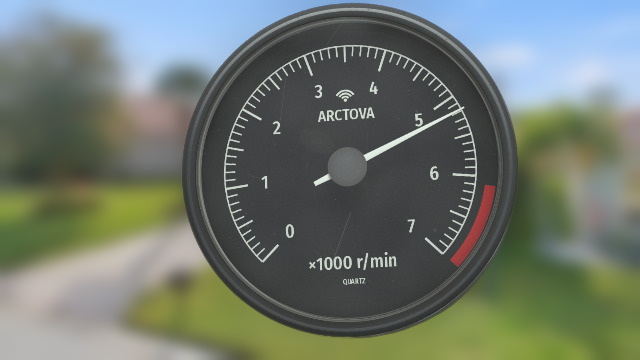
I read 5200 (rpm)
